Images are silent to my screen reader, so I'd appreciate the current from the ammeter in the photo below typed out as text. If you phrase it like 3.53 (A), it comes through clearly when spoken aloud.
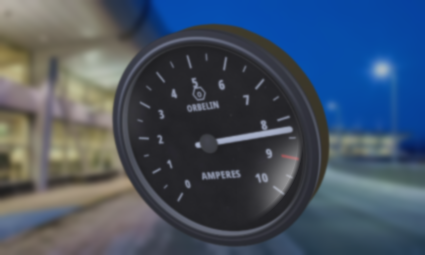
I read 8.25 (A)
